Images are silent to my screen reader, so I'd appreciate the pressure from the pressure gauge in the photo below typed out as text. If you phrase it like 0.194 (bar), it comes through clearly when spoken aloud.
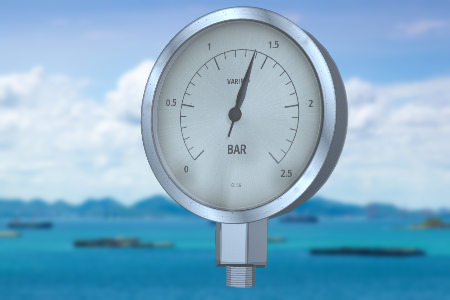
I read 1.4 (bar)
